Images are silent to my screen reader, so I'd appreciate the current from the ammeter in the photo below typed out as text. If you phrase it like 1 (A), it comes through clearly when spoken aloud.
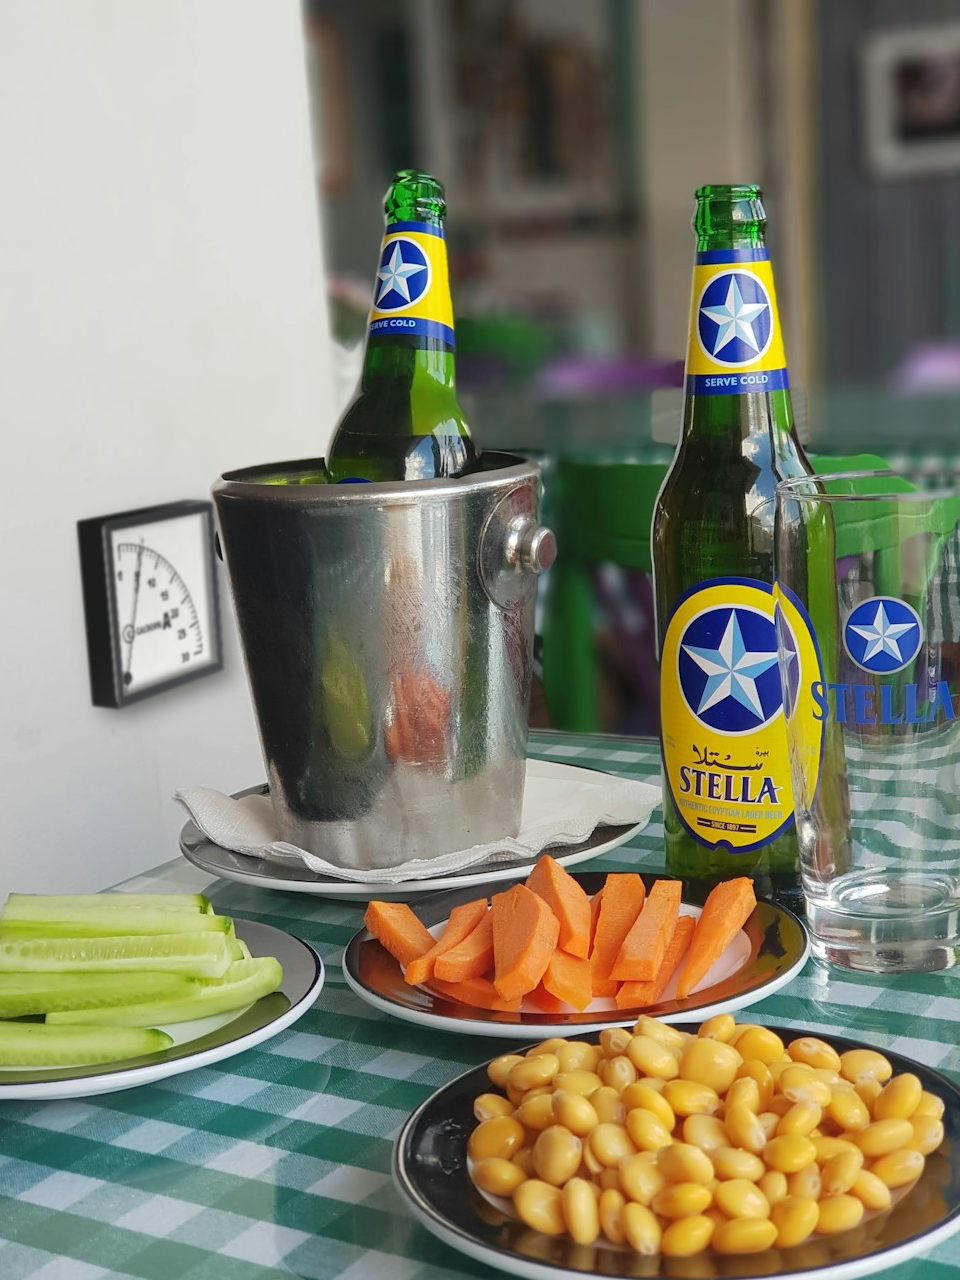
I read 5 (A)
